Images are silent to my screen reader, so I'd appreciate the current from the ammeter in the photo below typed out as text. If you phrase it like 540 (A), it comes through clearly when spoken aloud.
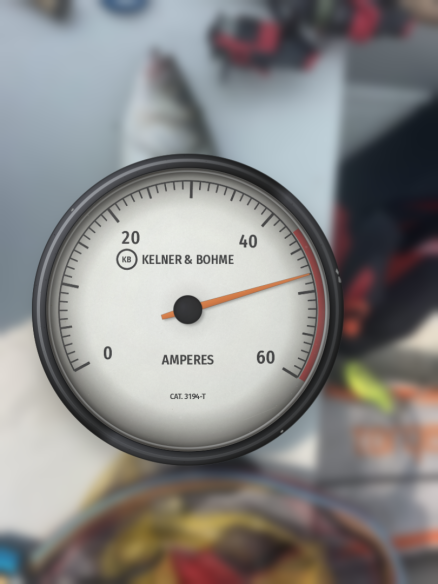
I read 48 (A)
